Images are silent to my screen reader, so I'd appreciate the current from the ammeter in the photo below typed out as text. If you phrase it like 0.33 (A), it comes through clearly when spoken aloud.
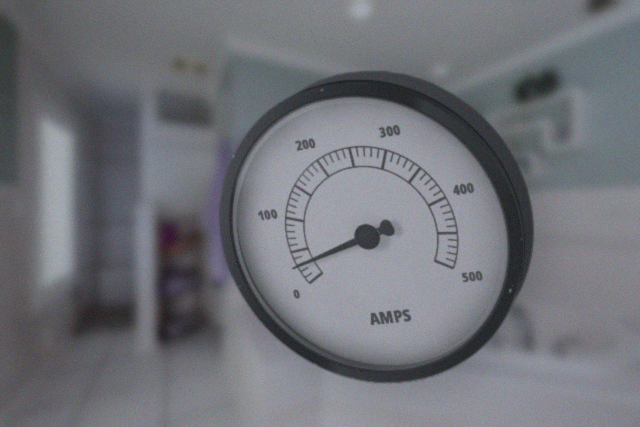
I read 30 (A)
